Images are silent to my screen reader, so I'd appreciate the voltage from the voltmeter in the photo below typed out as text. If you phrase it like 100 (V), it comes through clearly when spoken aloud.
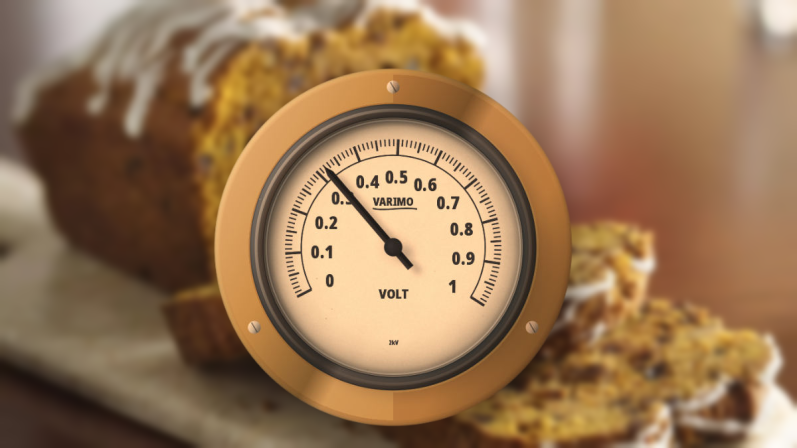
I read 0.32 (V)
